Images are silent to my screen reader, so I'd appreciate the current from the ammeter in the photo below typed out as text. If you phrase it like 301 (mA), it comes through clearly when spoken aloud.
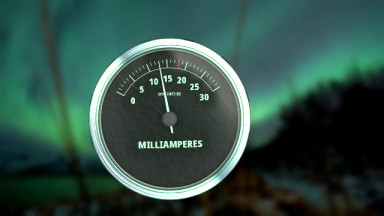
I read 13 (mA)
